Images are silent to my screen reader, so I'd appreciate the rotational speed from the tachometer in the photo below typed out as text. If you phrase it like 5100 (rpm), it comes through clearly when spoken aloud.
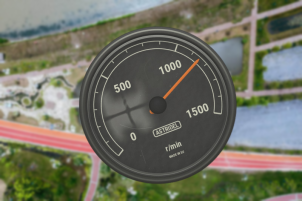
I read 1150 (rpm)
